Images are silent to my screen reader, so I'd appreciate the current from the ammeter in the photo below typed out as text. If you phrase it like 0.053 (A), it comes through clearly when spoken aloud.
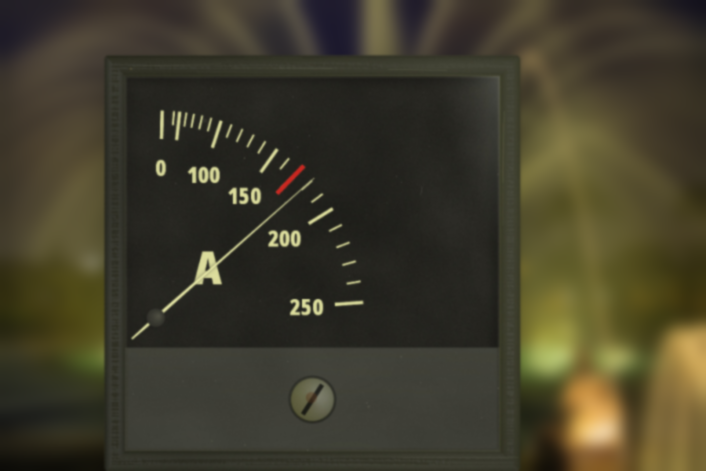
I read 180 (A)
